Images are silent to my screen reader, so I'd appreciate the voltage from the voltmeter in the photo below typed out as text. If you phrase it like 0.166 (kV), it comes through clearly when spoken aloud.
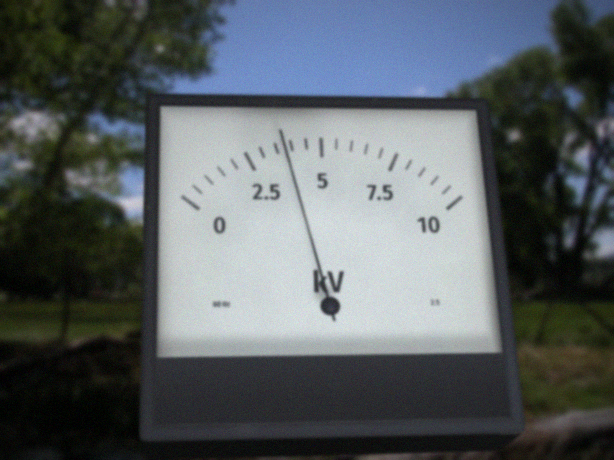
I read 3.75 (kV)
